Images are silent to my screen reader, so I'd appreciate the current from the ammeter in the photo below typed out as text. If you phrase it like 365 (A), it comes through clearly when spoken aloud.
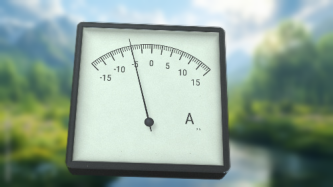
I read -5 (A)
